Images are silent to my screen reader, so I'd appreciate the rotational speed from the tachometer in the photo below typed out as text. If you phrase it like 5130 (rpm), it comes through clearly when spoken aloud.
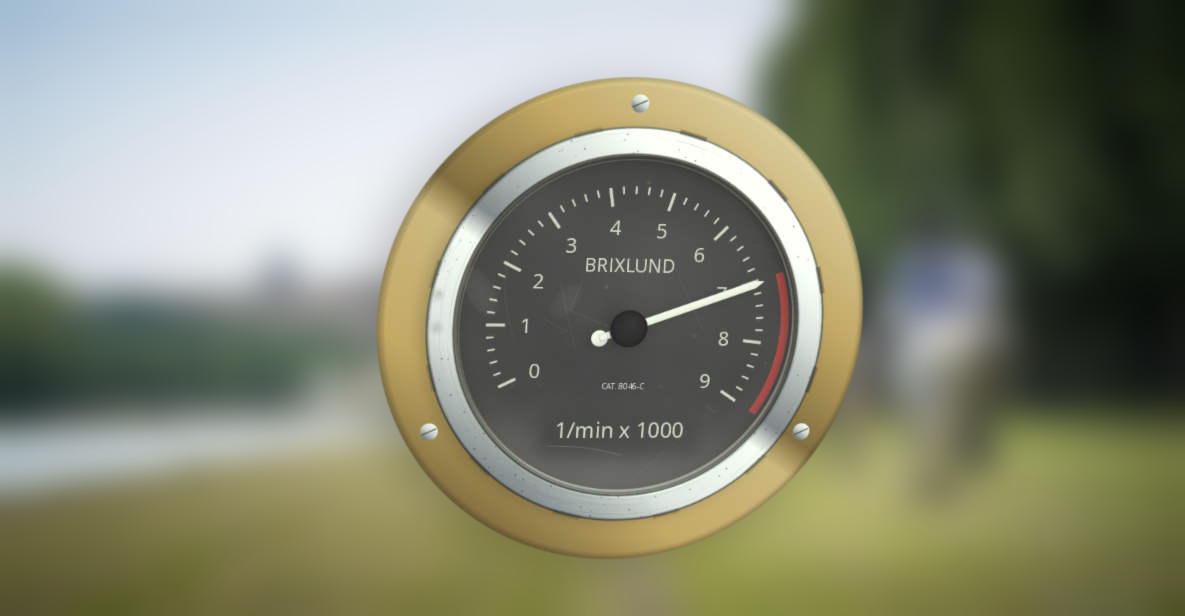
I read 7000 (rpm)
